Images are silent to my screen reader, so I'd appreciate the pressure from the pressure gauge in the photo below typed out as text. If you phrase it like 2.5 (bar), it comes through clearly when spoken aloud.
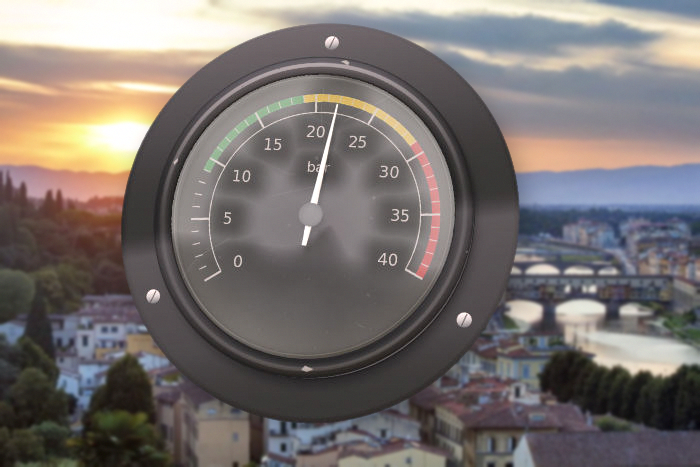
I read 22 (bar)
